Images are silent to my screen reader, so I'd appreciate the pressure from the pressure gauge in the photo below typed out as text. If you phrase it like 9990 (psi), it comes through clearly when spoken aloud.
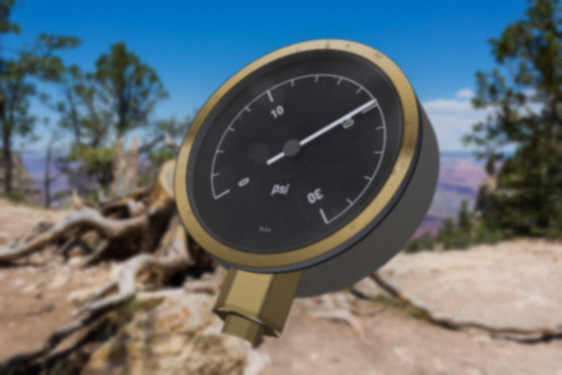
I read 20 (psi)
